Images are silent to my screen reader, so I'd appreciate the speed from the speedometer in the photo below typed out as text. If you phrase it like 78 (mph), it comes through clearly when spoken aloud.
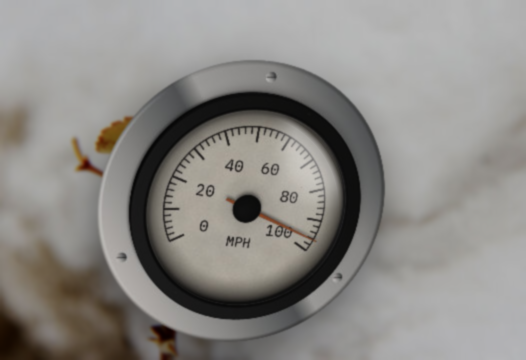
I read 96 (mph)
